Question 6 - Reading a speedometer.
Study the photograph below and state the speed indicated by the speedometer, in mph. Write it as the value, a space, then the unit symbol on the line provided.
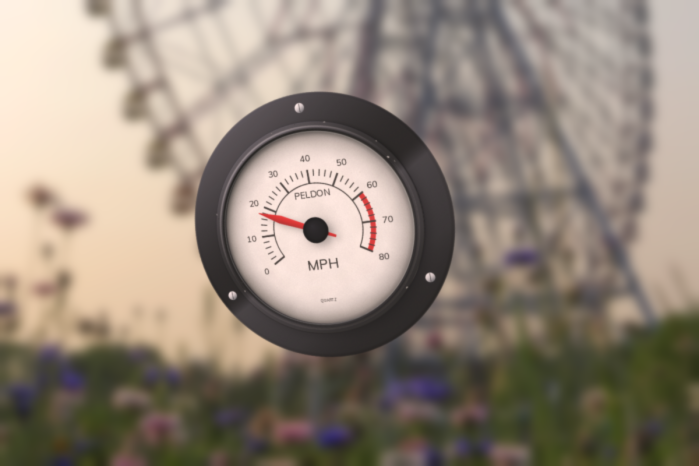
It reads 18 mph
